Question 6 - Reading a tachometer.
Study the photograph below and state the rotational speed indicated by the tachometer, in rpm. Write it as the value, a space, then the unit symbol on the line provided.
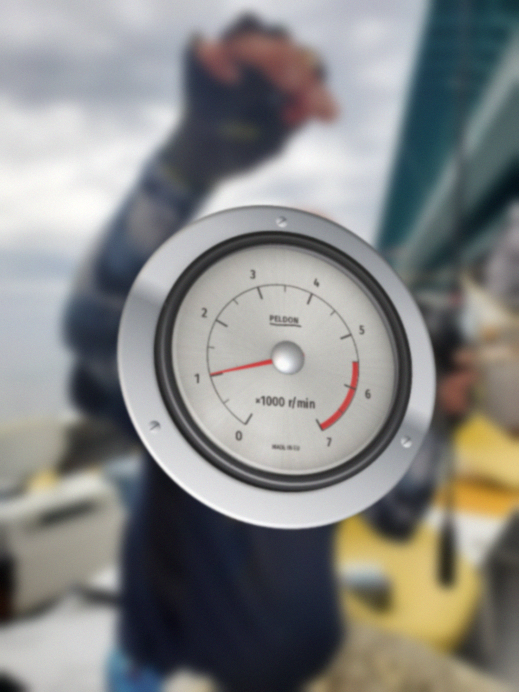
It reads 1000 rpm
